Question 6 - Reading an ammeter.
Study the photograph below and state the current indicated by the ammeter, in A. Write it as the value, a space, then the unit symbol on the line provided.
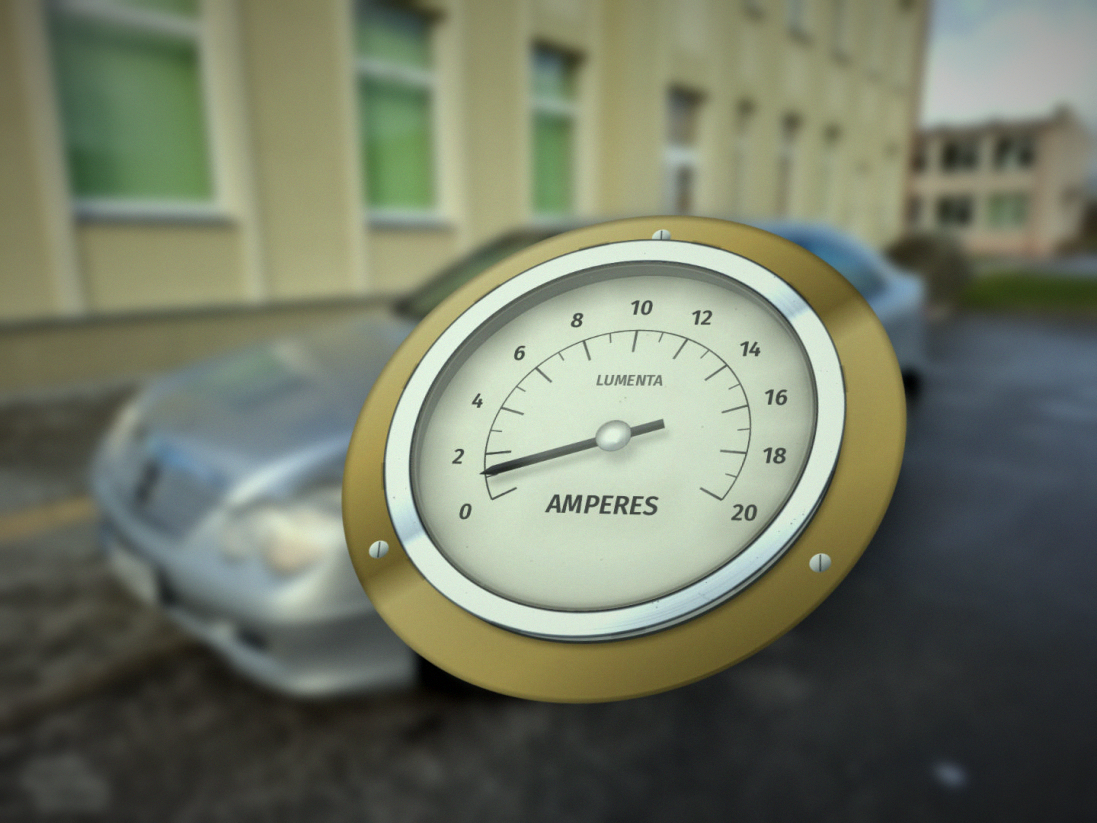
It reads 1 A
